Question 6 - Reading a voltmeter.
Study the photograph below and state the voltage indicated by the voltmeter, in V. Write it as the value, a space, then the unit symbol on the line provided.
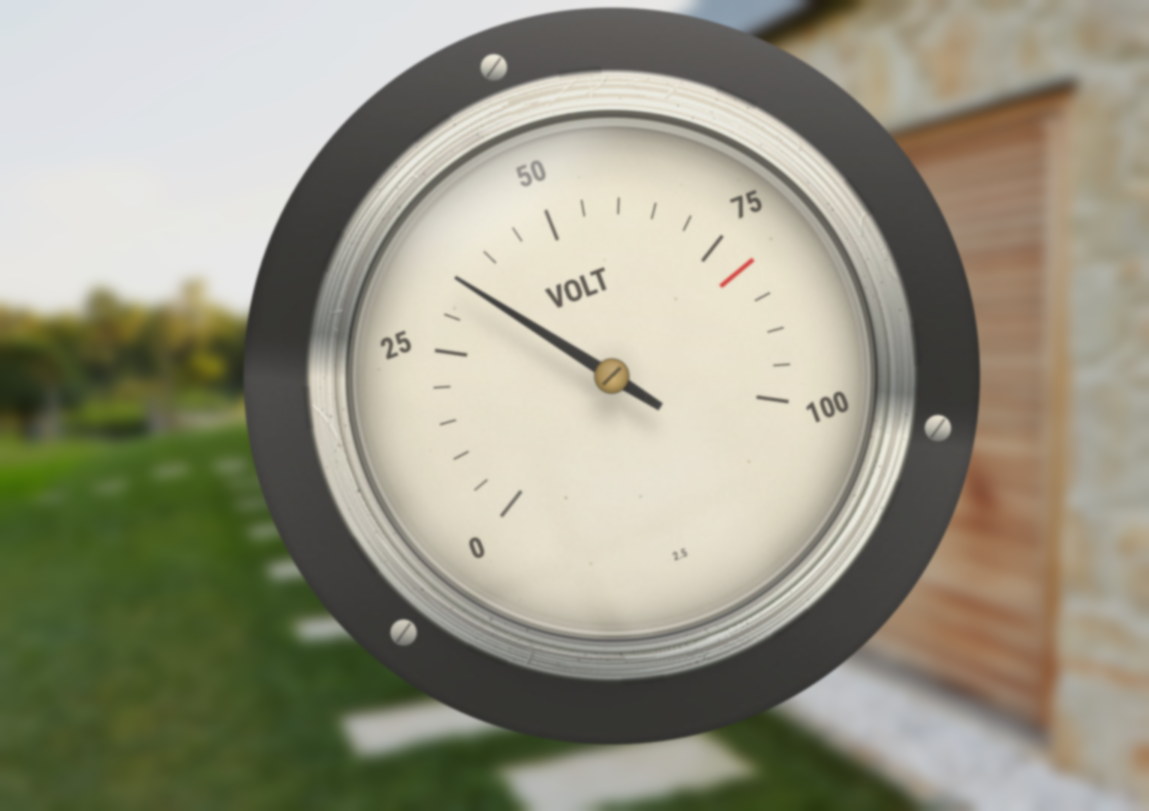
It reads 35 V
